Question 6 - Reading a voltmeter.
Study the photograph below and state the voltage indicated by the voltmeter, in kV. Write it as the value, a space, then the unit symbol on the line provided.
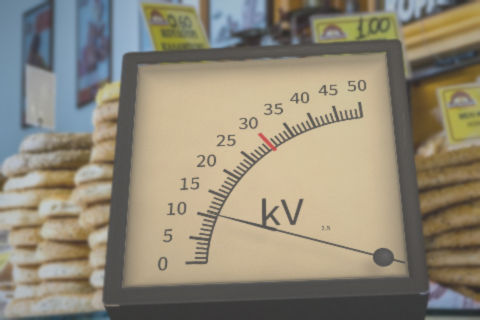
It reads 10 kV
